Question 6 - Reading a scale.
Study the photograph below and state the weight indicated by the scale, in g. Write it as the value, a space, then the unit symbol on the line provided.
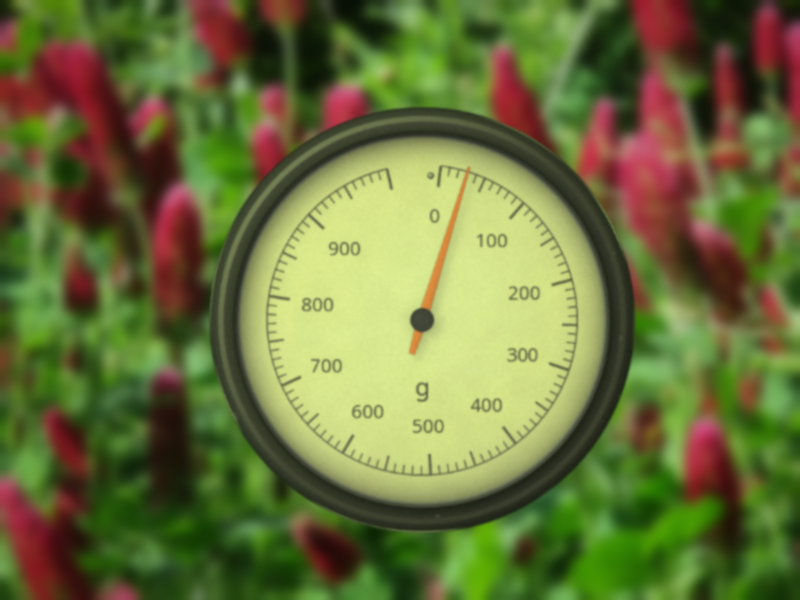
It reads 30 g
